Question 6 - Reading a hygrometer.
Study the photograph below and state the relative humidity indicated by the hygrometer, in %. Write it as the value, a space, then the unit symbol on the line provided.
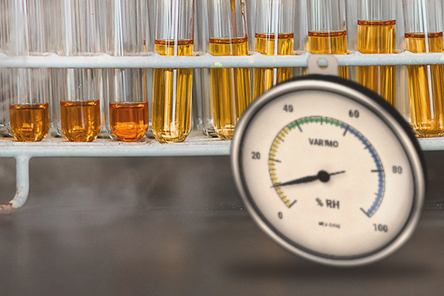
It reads 10 %
